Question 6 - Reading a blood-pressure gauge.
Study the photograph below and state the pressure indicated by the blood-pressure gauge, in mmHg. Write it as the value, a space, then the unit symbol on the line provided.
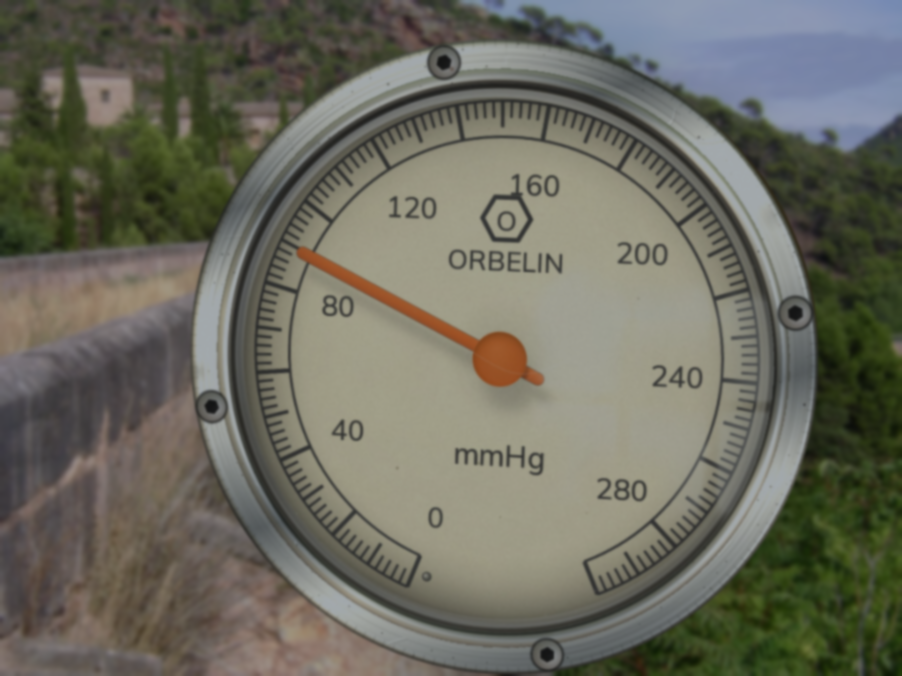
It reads 90 mmHg
